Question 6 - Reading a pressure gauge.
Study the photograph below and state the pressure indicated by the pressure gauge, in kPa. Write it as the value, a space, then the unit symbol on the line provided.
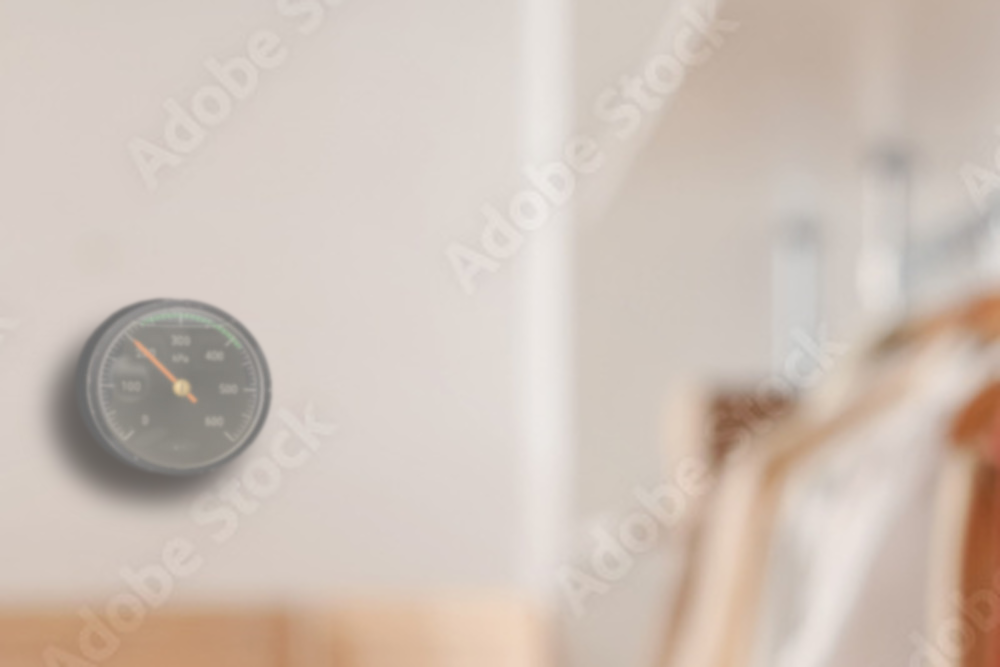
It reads 200 kPa
